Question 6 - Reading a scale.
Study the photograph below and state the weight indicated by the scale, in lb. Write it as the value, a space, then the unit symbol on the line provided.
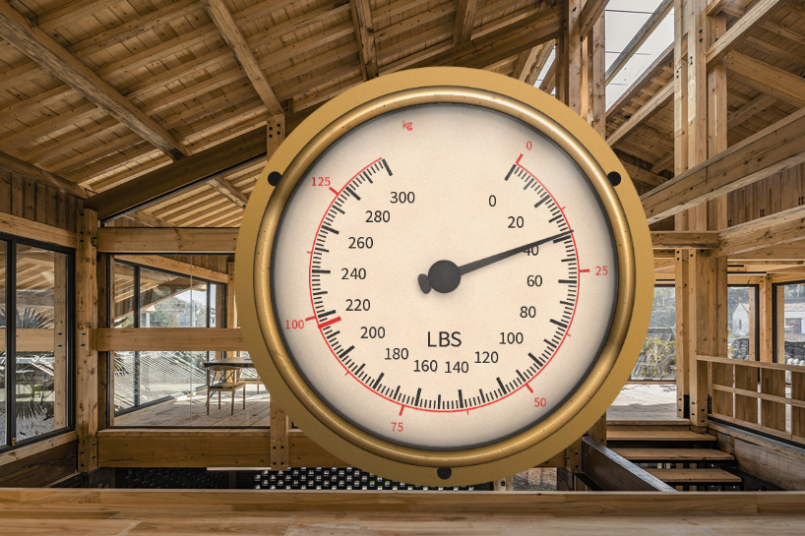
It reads 38 lb
